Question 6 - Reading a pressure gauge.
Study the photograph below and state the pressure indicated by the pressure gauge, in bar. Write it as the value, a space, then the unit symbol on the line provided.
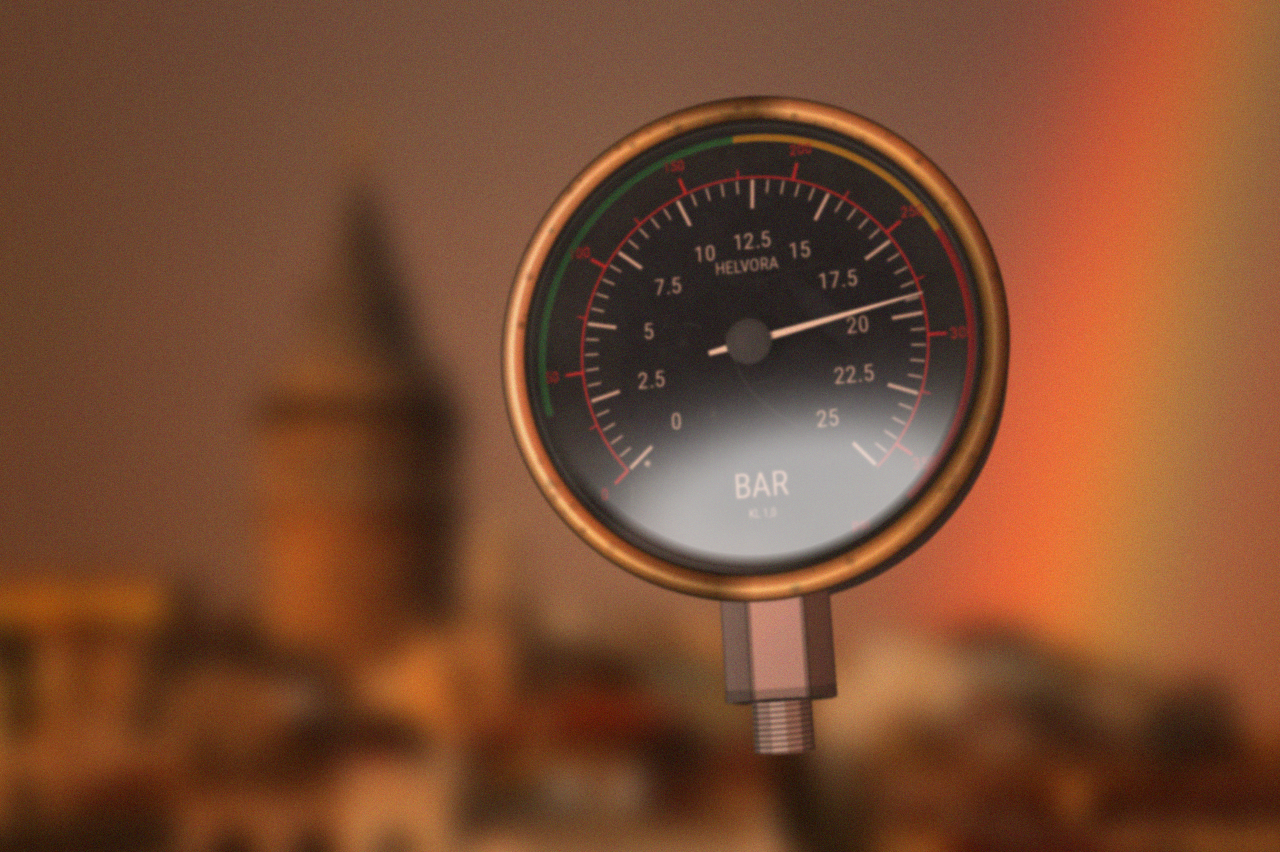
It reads 19.5 bar
